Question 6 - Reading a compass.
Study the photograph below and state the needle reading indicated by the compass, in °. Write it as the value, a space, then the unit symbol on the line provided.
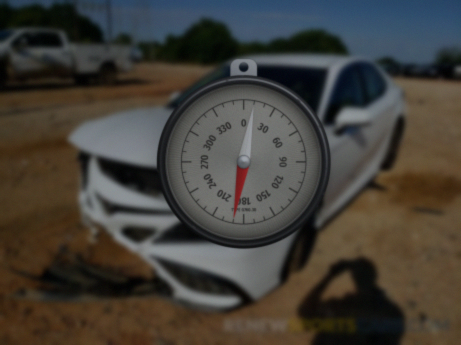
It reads 190 °
